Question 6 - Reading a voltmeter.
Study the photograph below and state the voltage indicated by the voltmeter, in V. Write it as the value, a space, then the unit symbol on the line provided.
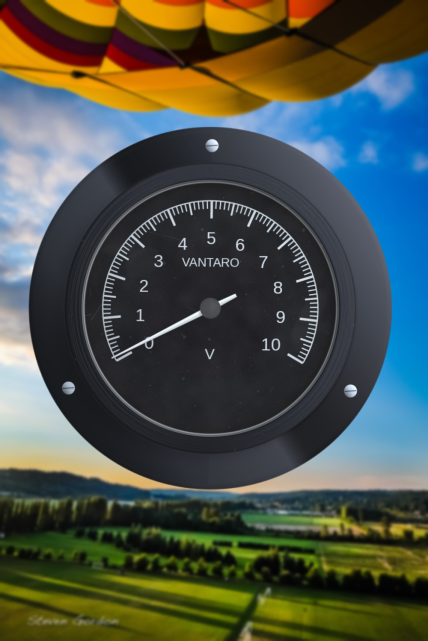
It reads 0.1 V
